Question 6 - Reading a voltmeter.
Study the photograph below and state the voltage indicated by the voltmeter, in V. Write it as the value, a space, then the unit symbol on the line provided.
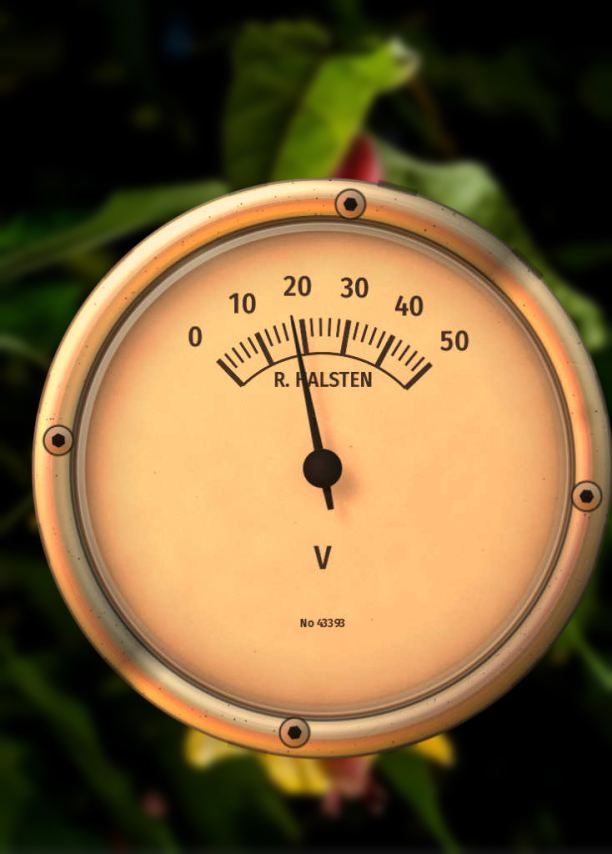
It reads 18 V
